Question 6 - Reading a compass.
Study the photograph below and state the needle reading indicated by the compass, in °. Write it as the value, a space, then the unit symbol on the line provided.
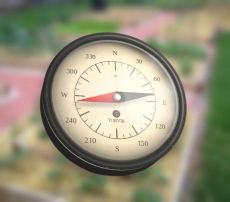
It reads 260 °
